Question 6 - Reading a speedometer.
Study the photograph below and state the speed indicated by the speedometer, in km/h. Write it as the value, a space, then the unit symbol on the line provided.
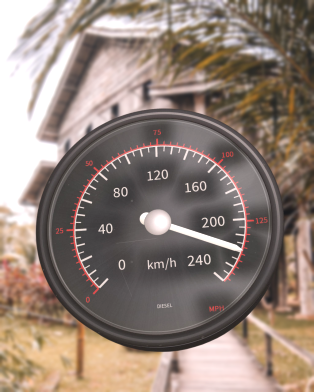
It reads 220 km/h
